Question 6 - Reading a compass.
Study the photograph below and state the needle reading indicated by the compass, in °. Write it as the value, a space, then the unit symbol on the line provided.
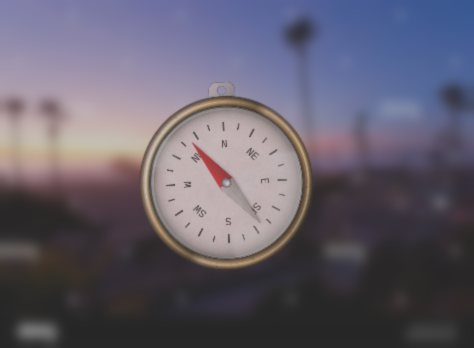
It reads 322.5 °
